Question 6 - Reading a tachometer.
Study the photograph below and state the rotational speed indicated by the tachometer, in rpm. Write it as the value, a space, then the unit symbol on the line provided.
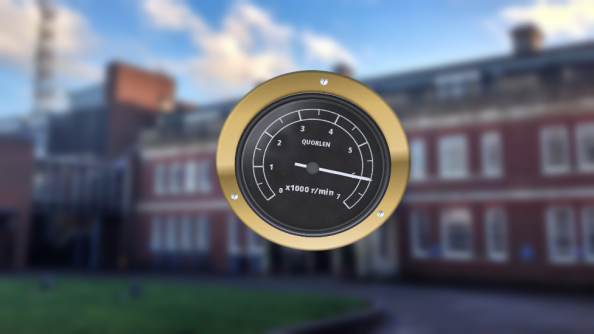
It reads 6000 rpm
